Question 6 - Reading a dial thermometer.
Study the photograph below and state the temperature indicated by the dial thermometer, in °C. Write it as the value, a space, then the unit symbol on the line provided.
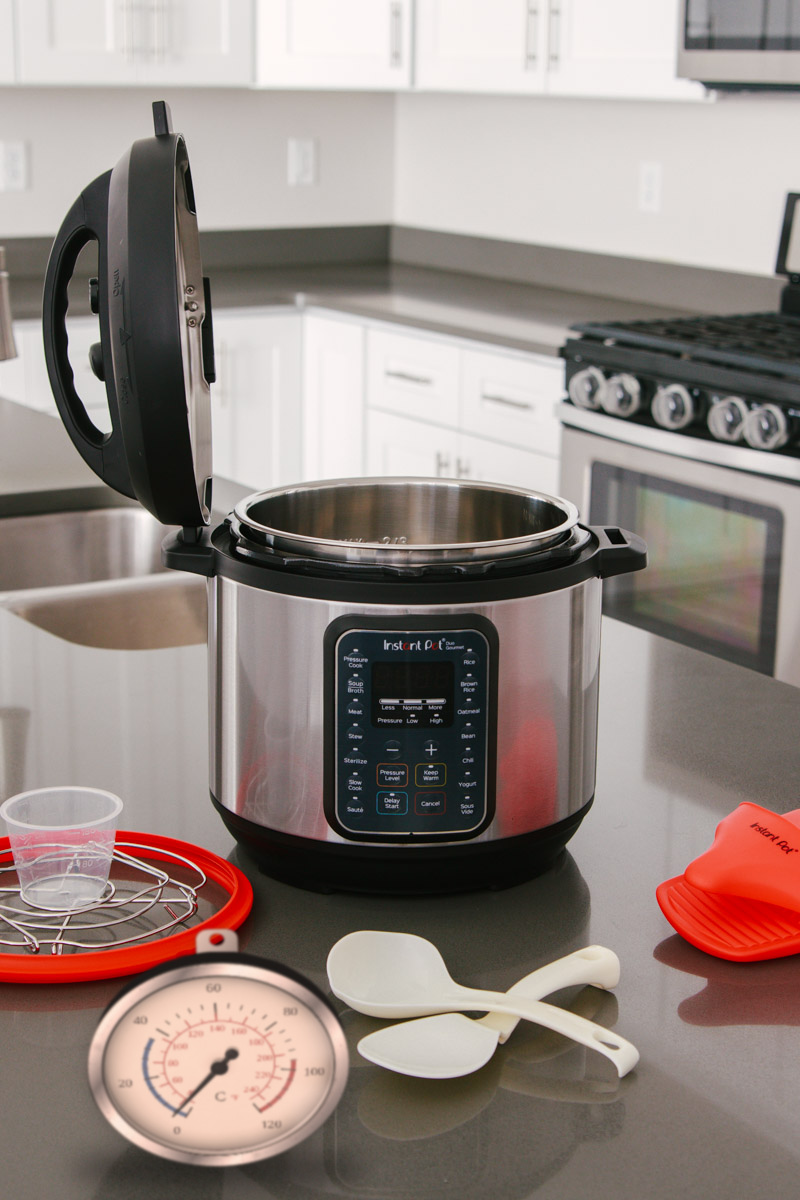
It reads 4 °C
